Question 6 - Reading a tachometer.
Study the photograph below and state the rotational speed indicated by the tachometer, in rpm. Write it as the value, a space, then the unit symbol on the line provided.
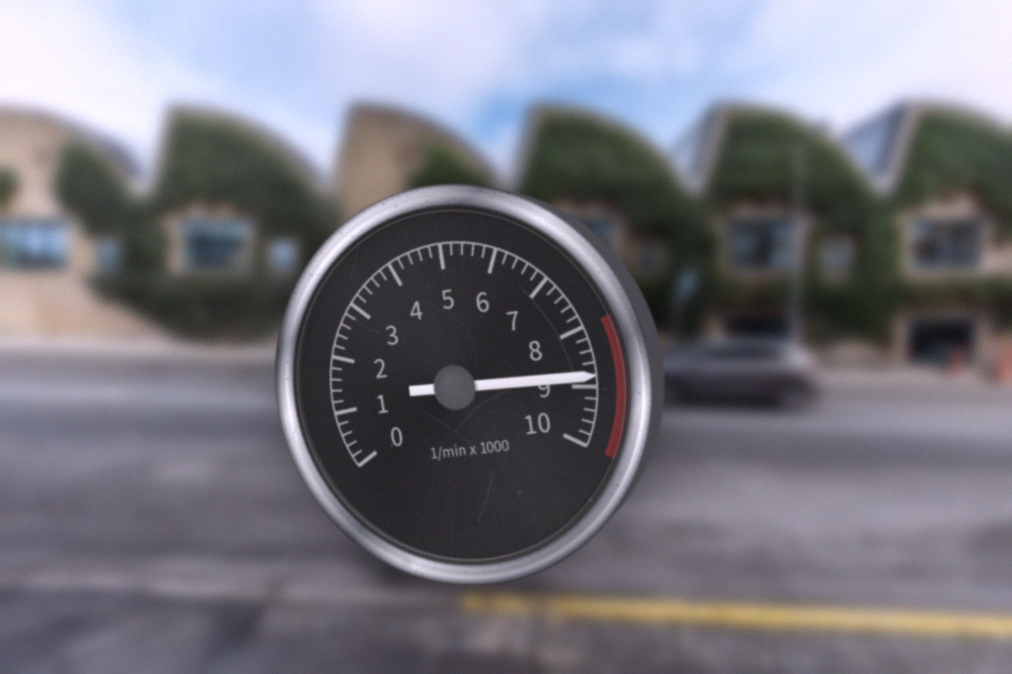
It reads 8800 rpm
